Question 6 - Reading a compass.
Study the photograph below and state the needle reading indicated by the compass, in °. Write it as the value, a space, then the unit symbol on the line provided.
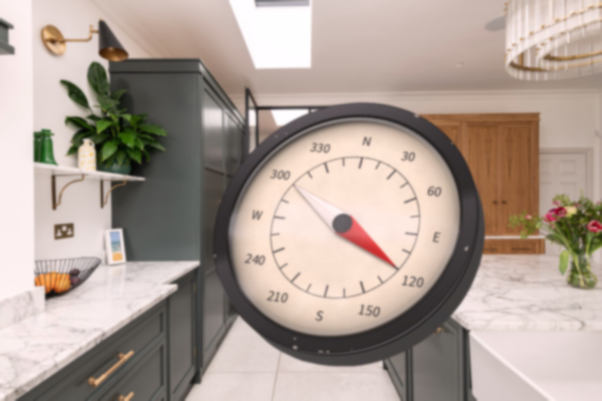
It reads 120 °
